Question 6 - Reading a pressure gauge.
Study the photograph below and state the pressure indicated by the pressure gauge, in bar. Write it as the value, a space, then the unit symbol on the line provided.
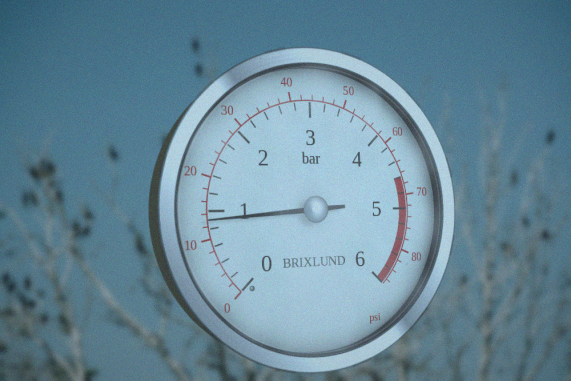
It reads 0.9 bar
